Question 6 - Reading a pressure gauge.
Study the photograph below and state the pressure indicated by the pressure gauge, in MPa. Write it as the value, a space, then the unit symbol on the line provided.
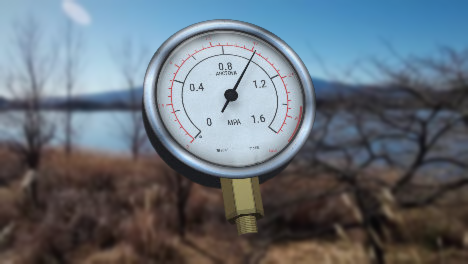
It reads 1 MPa
